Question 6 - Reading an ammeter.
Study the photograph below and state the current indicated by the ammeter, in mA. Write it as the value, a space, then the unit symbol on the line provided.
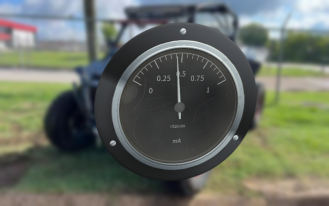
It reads 0.45 mA
